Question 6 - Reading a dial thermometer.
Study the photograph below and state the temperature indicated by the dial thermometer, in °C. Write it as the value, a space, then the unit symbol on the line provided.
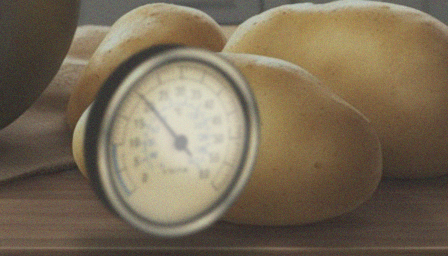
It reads 20 °C
